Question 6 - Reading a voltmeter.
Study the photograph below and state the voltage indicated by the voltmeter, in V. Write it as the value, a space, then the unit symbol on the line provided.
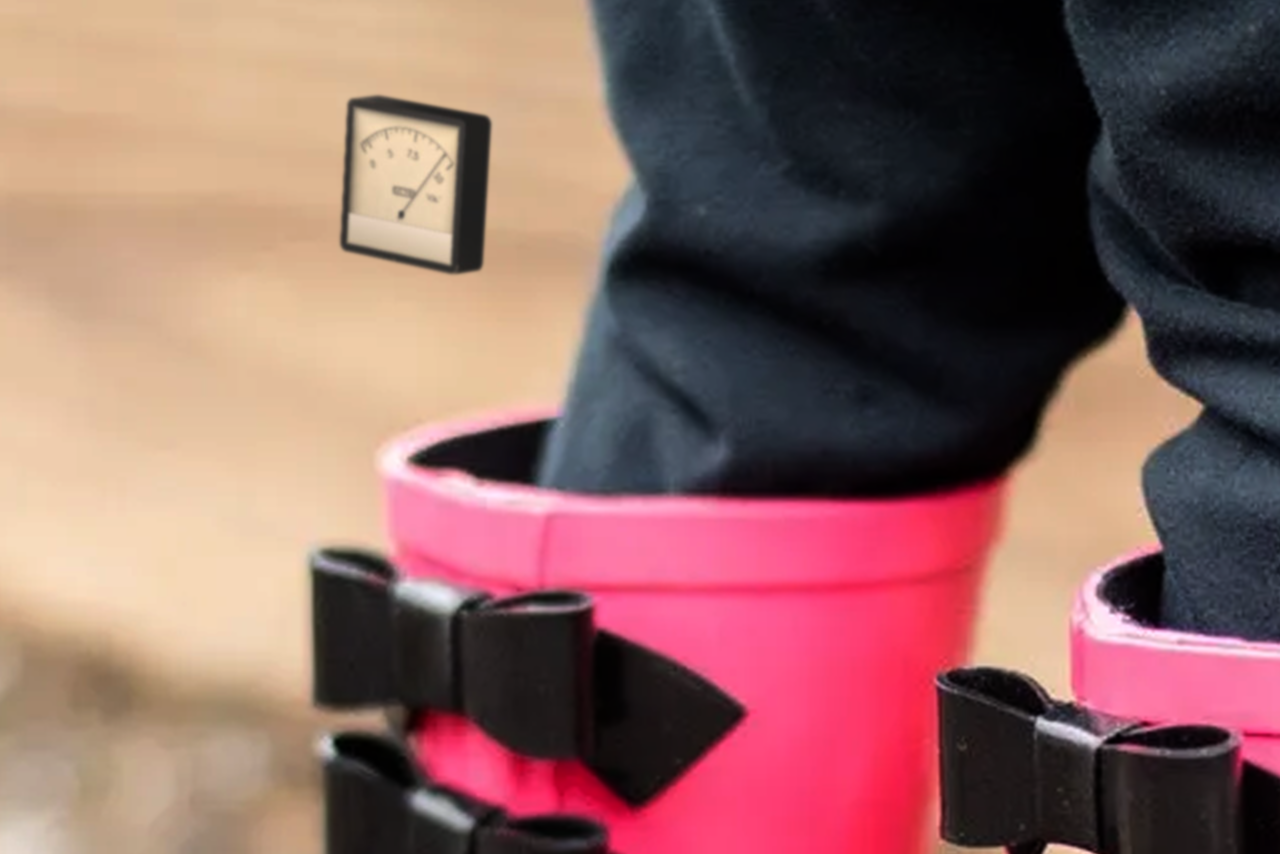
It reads 9.5 V
